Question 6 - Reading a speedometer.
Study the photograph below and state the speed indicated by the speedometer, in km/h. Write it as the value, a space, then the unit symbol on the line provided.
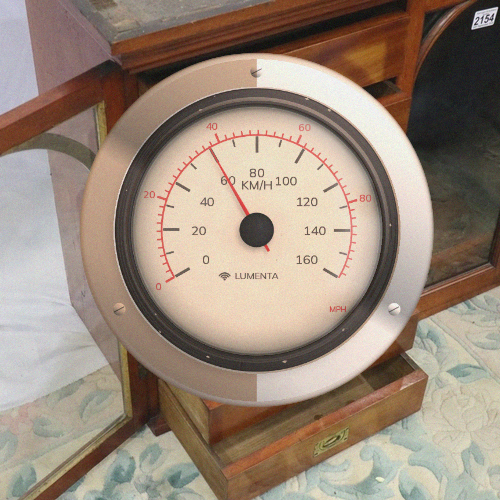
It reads 60 km/h
